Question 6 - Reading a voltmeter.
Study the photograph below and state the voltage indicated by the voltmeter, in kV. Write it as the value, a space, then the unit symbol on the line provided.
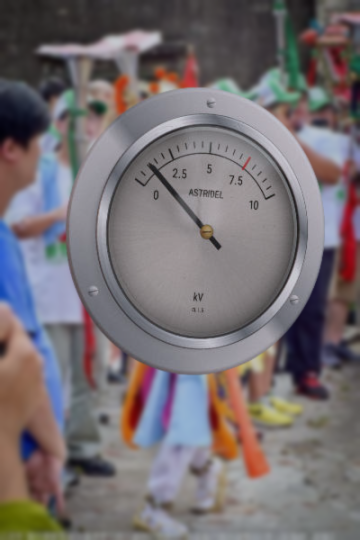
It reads 1 kV
